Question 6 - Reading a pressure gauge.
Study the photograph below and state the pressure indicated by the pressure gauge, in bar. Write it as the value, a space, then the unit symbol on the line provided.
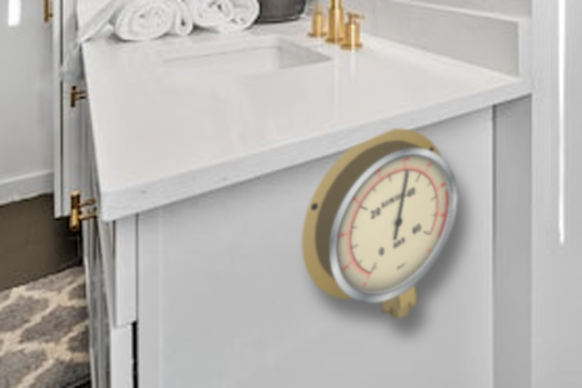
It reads 35 bar
